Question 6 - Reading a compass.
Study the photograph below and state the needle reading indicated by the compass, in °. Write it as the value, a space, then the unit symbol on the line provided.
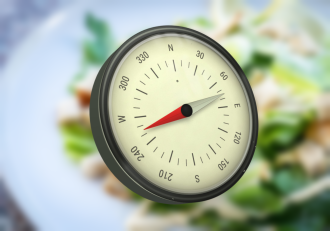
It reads 255 °
